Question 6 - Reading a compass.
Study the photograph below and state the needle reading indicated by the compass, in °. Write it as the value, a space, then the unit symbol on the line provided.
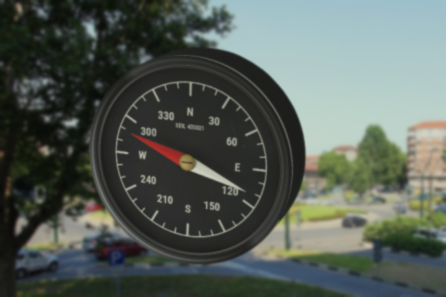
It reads 290 °
